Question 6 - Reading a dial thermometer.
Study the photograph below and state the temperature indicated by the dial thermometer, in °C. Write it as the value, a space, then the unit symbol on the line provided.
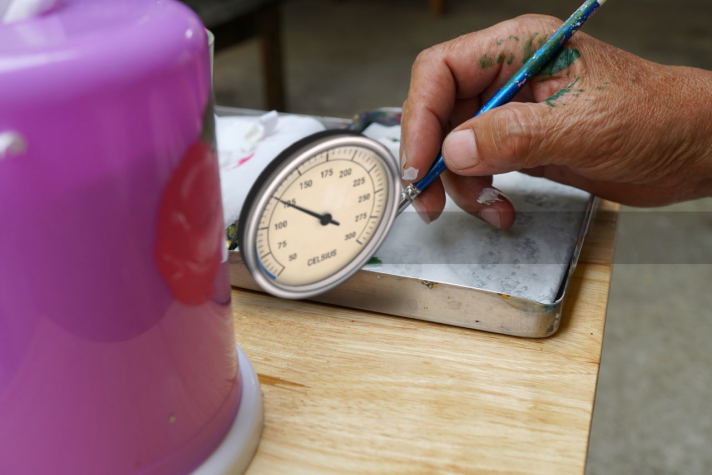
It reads 125 °C
